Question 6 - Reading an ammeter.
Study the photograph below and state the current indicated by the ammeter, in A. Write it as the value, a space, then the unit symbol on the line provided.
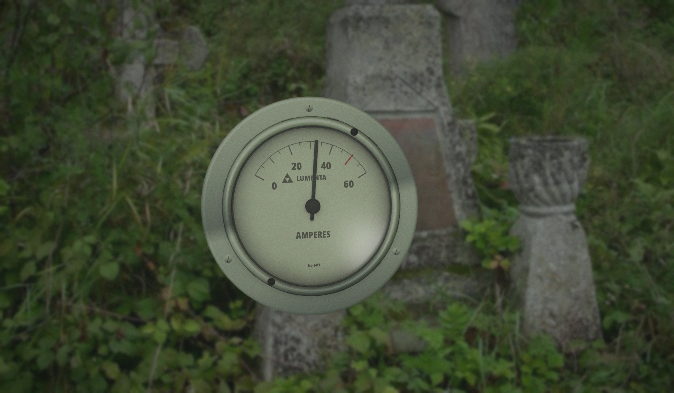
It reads 32.5 A
